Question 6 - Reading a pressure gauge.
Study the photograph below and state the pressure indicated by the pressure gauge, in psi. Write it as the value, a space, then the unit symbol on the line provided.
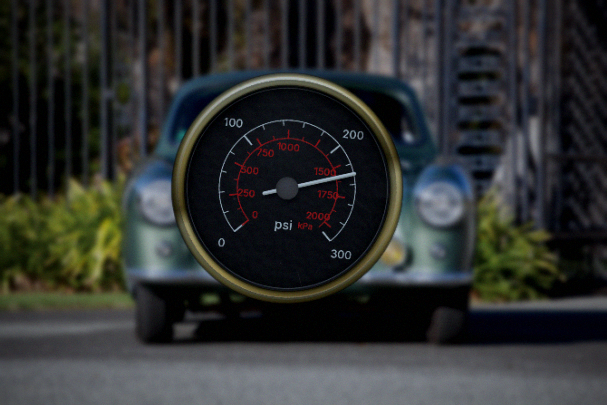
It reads 230 psi
